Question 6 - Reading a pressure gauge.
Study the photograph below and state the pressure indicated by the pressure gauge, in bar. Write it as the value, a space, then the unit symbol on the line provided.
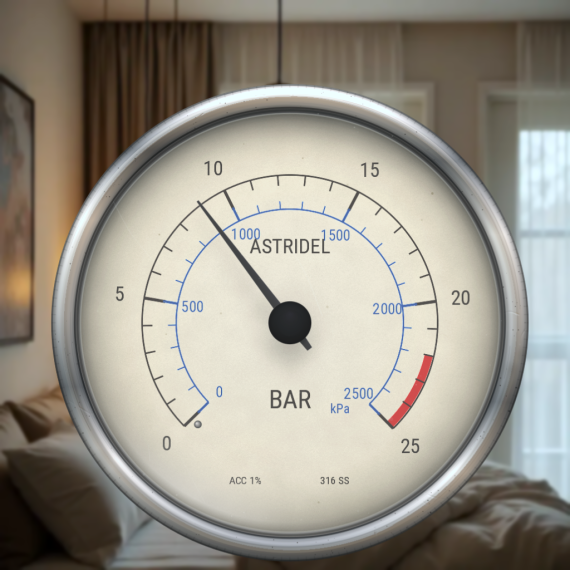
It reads 9 bar
